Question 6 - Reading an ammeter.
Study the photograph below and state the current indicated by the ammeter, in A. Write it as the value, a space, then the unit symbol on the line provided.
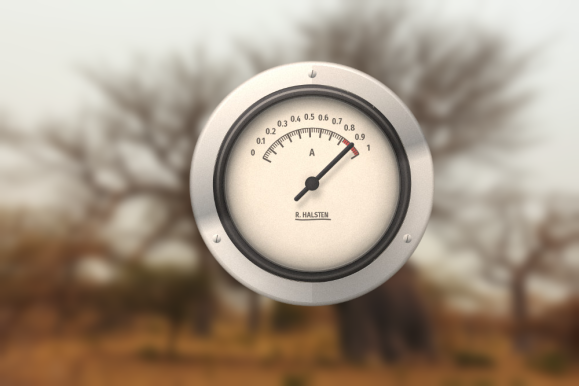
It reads 0.9 A
